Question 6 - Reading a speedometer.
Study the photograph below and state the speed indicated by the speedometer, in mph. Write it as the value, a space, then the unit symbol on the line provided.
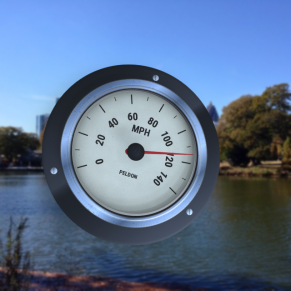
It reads 115 mph
